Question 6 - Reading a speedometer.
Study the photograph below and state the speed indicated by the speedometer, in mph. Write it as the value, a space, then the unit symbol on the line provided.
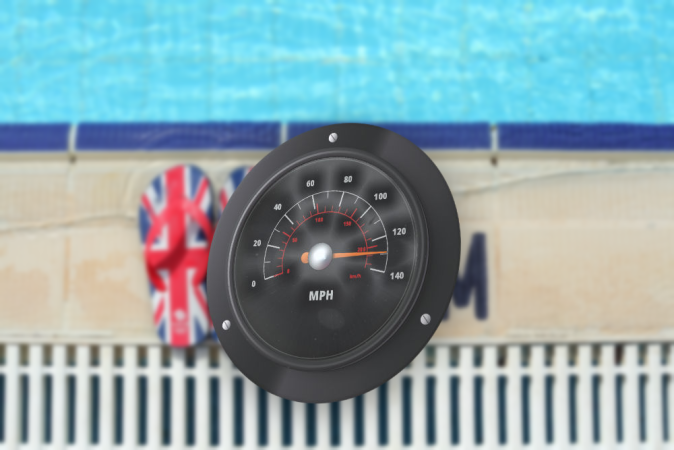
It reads 130 mph
